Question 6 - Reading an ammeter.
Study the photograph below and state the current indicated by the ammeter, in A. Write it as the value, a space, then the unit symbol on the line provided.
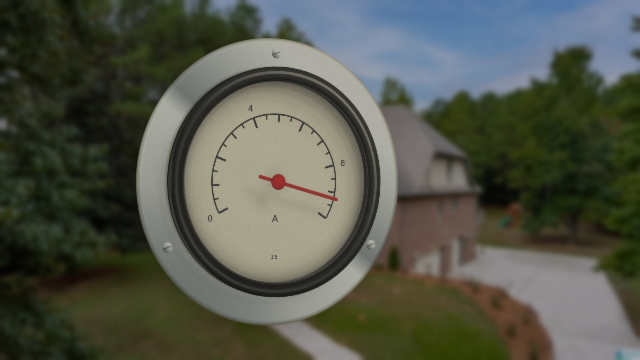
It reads 9.25 A
